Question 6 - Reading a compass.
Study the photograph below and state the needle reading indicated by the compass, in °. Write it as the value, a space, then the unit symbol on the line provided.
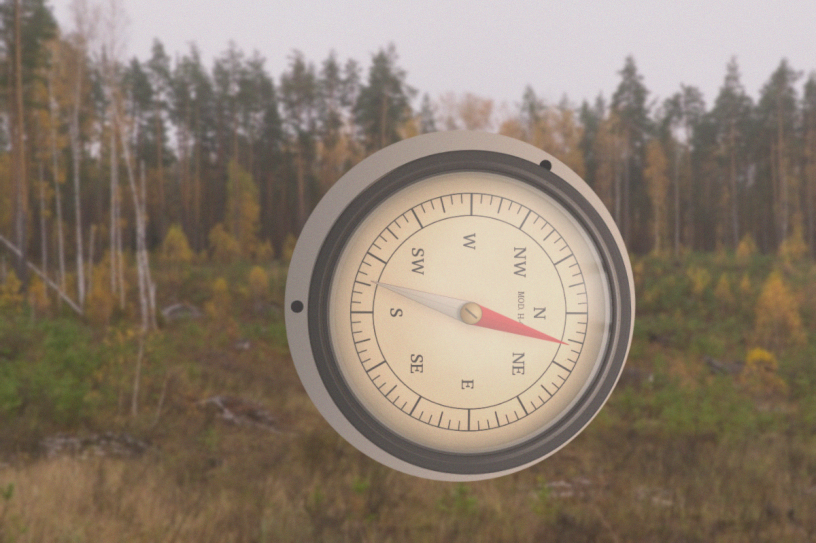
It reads 17.5 °
